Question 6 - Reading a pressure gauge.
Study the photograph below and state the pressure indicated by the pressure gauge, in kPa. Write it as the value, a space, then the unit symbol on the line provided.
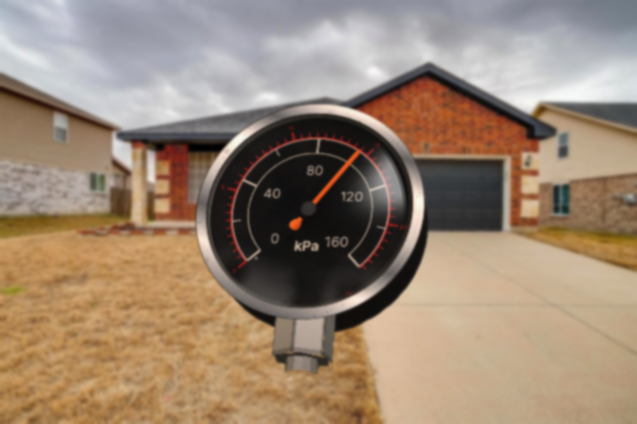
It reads 100 kPa
